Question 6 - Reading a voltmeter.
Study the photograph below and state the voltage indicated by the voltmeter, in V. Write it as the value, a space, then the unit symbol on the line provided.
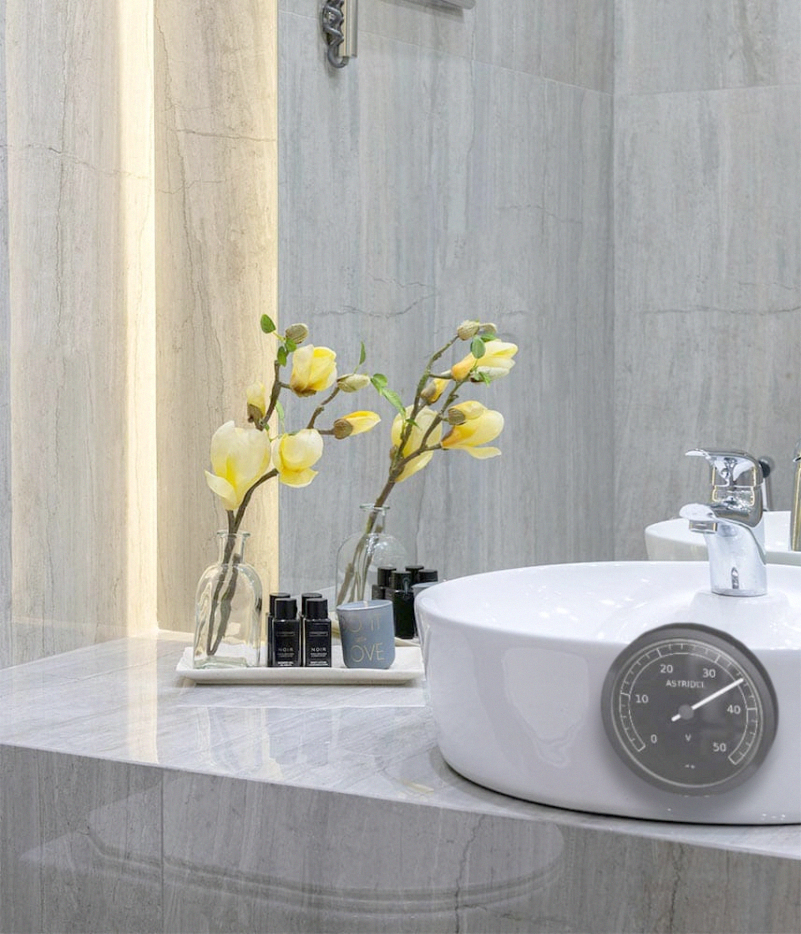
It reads 35 V
